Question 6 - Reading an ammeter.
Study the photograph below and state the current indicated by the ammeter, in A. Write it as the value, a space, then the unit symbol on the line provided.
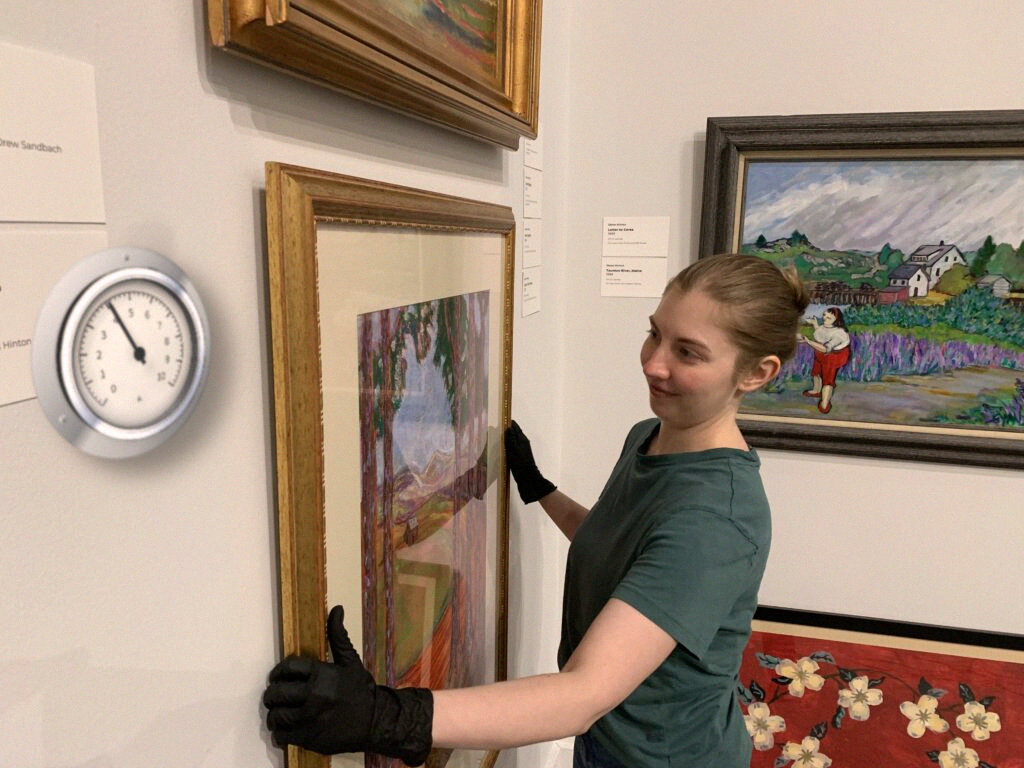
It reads 4 A
